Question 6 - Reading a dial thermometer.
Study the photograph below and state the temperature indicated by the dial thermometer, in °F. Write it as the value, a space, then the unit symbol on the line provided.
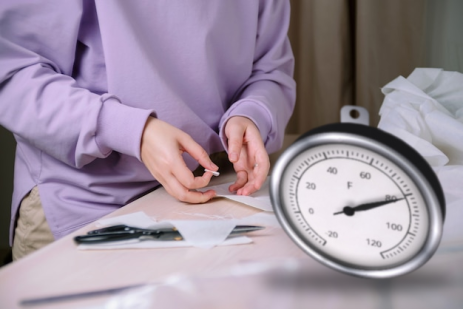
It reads 80 °F
